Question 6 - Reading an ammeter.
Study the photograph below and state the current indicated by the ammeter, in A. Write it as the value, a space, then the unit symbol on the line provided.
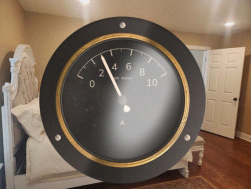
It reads 3 A
